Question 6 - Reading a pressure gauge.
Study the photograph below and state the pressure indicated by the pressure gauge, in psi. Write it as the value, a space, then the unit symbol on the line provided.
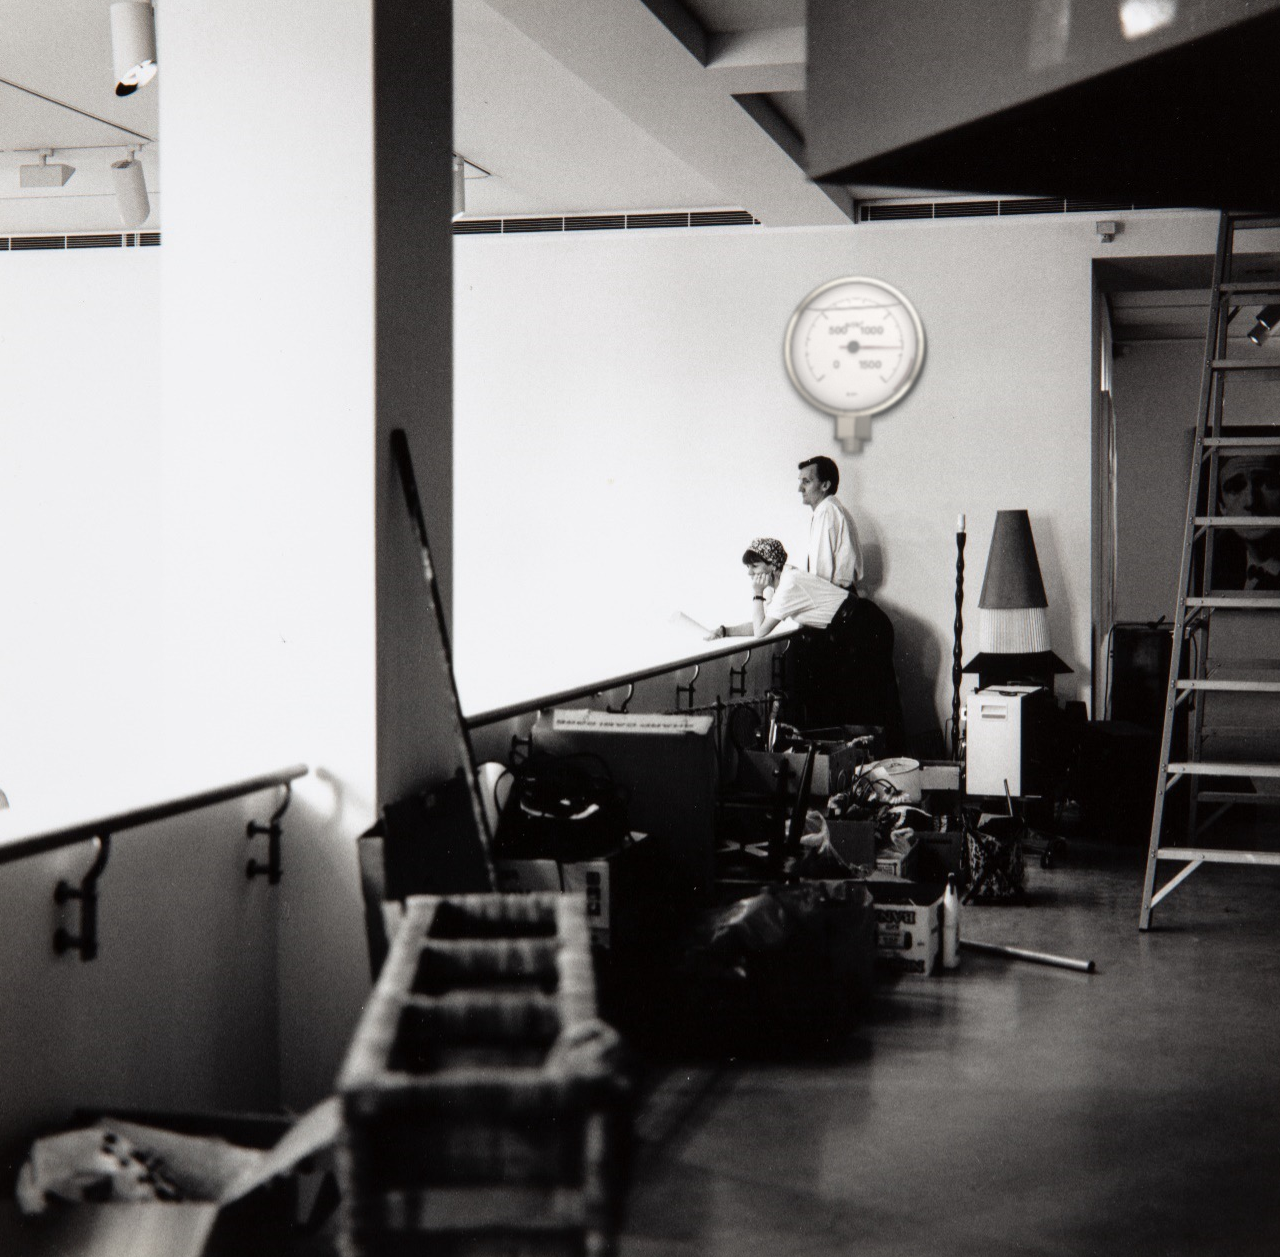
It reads 1250 psi
